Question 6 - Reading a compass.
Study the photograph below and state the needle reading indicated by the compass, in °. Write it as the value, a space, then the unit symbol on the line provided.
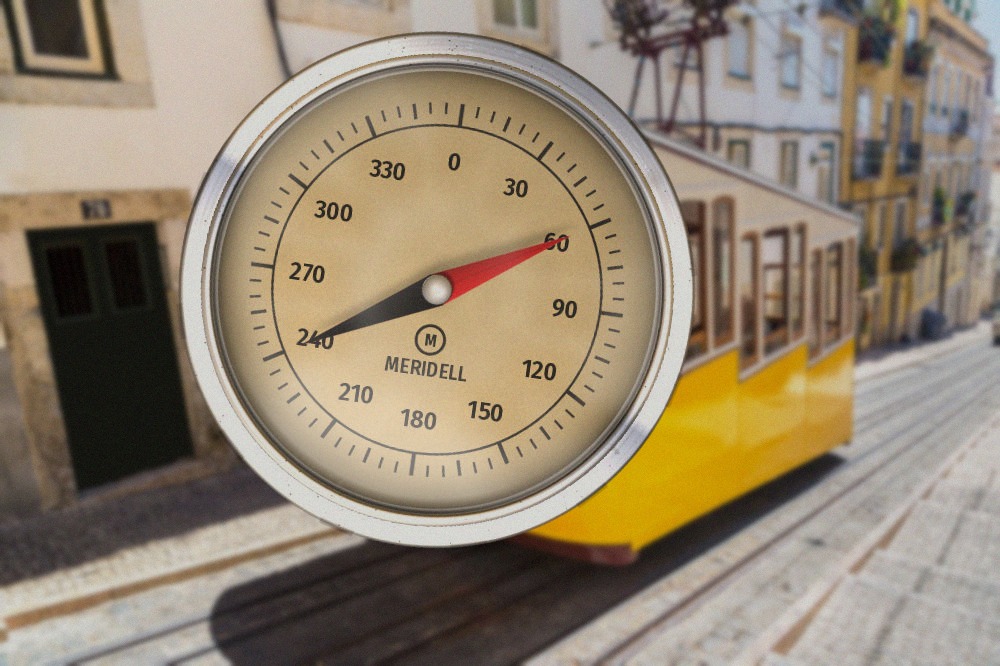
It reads 60 °
